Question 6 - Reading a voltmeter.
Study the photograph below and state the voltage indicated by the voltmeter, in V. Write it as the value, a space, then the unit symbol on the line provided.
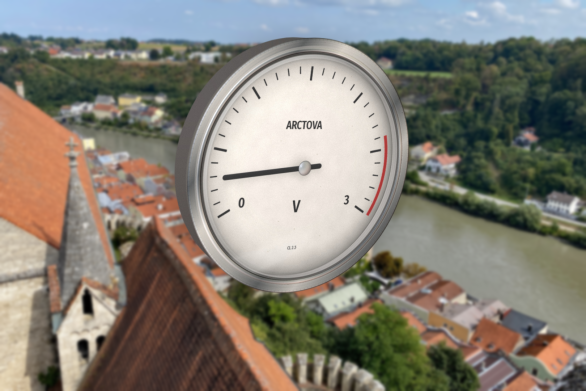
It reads 0.3 V
